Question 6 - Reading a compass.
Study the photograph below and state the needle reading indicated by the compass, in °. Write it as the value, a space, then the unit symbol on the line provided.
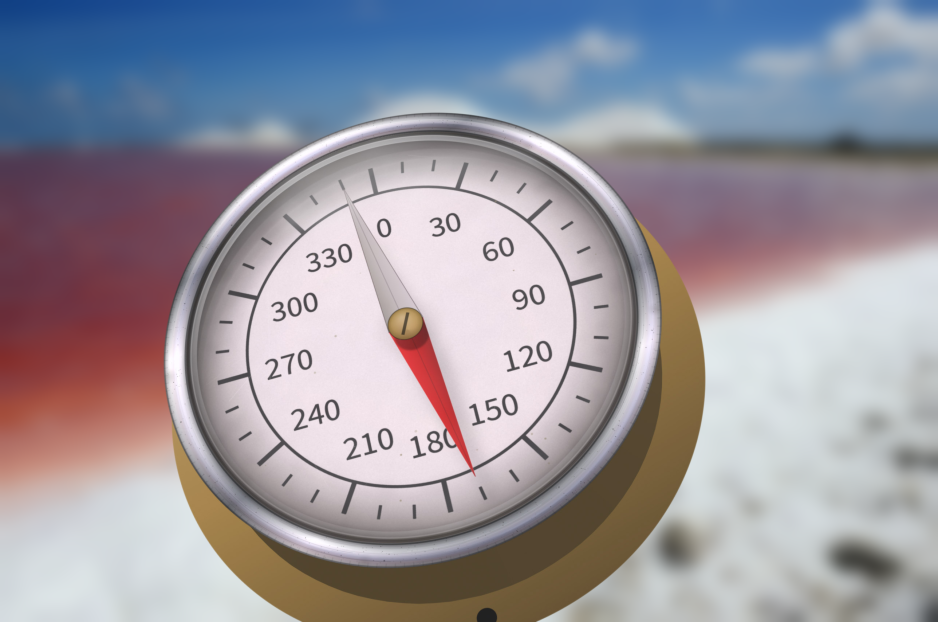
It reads 170 °
